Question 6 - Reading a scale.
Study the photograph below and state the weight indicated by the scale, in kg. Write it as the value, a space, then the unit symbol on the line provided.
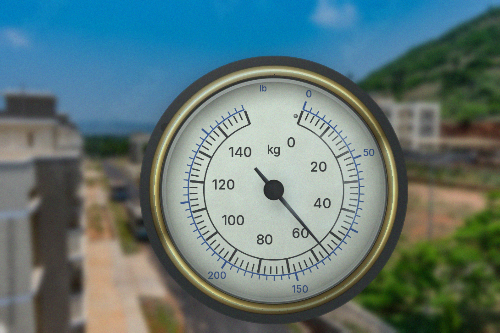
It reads 56 kg
